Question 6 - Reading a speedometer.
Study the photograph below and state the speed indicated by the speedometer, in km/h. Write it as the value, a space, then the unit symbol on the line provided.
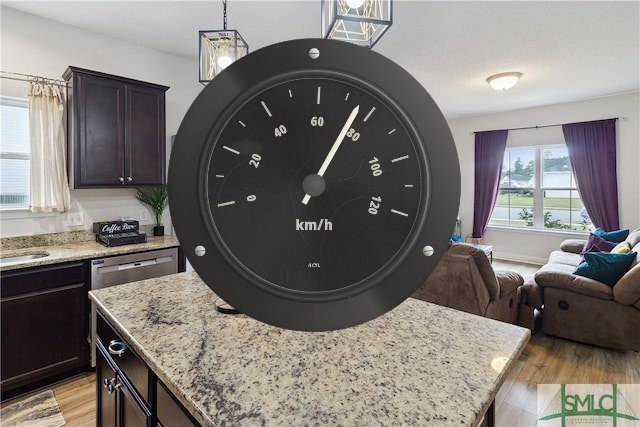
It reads 75 km/h
